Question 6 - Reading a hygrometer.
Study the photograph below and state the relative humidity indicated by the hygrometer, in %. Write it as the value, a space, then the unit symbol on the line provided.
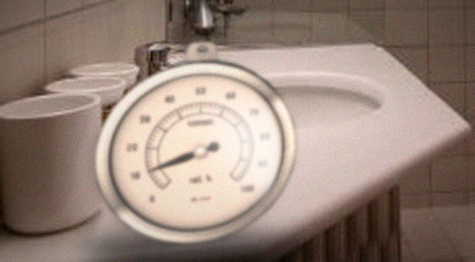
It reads 10 %
